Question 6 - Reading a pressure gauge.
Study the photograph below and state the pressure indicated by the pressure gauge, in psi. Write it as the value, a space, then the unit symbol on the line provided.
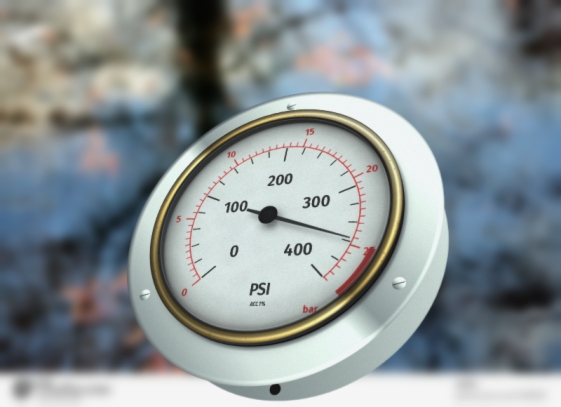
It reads 360 psi
